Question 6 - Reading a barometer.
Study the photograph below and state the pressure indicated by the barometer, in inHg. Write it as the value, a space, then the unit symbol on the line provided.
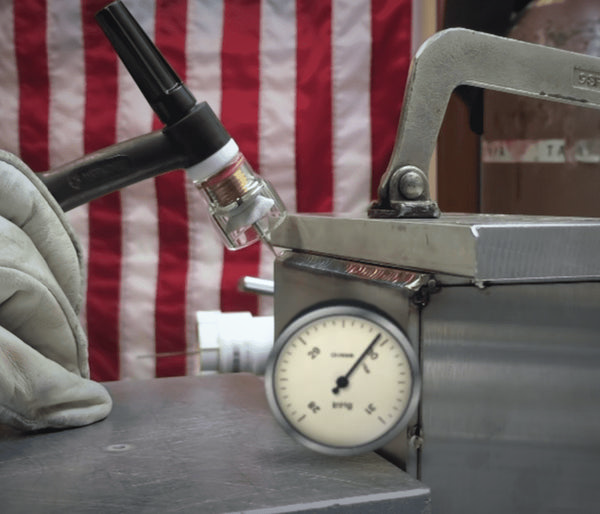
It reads 29.9 inHg
